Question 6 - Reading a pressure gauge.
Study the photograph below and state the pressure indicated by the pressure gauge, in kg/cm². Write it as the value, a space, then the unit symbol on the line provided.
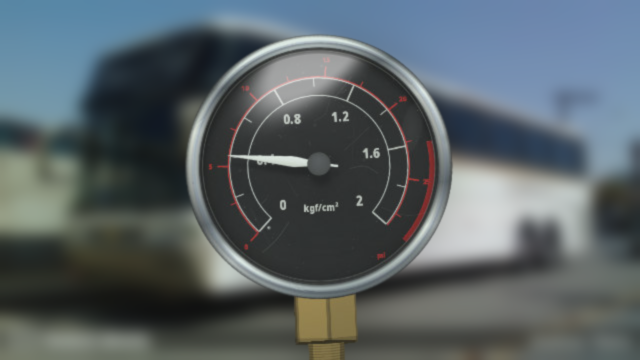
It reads 0.4 kg/cm²
